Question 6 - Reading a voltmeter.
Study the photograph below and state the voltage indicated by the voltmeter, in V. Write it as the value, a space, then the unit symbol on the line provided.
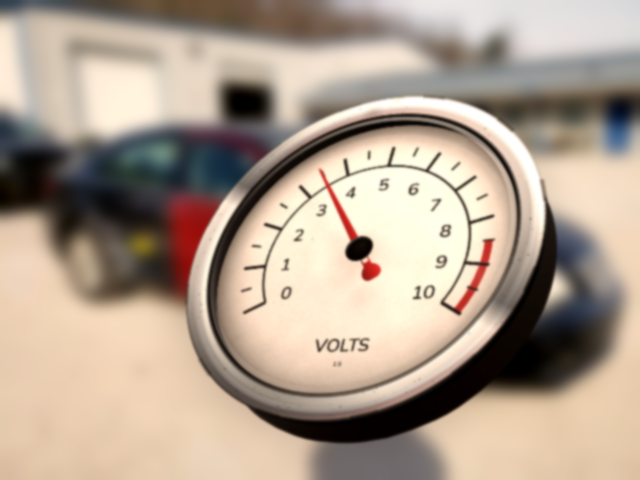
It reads 3.5 V
